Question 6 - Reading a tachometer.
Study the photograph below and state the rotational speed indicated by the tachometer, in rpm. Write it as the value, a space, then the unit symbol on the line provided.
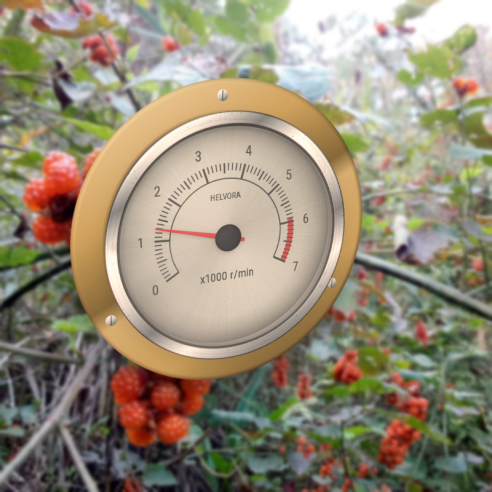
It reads 1300 rpm
